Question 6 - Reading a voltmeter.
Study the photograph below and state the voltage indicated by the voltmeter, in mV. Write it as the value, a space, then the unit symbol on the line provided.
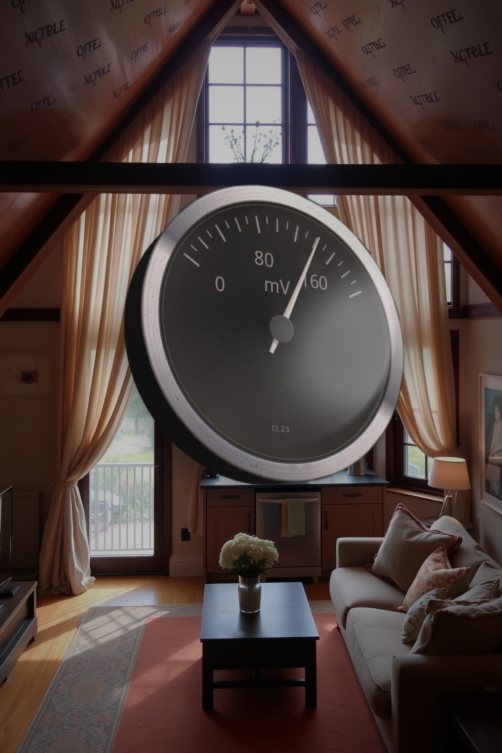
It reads 140 mV
